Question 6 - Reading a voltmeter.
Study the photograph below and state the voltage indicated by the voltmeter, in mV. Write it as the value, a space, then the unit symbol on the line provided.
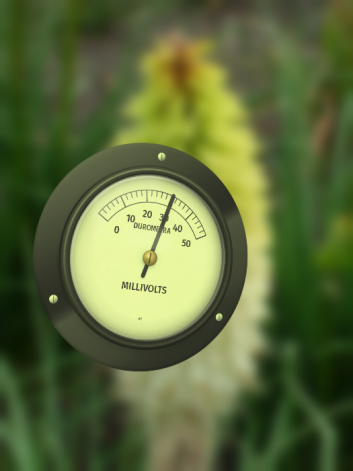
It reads 30 mV
